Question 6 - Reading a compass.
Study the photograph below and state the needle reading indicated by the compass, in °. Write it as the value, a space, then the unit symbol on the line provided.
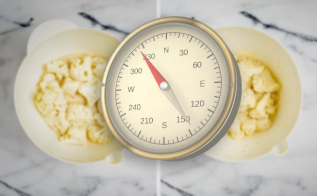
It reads 325 °
